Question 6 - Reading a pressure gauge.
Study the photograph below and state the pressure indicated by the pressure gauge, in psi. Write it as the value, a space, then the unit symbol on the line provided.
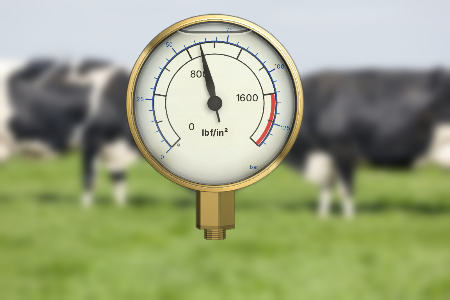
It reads 900 psi
